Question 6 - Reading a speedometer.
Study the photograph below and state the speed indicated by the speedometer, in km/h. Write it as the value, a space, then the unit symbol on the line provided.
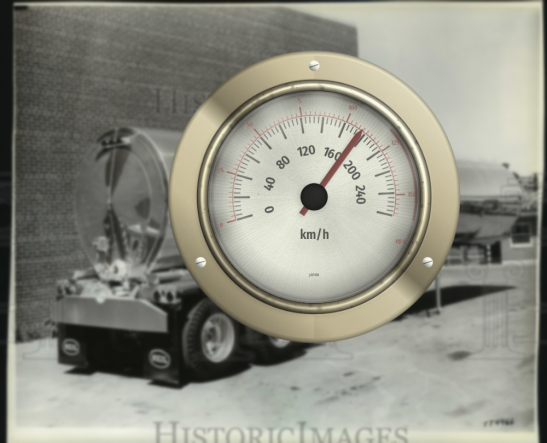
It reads 176 km/h
